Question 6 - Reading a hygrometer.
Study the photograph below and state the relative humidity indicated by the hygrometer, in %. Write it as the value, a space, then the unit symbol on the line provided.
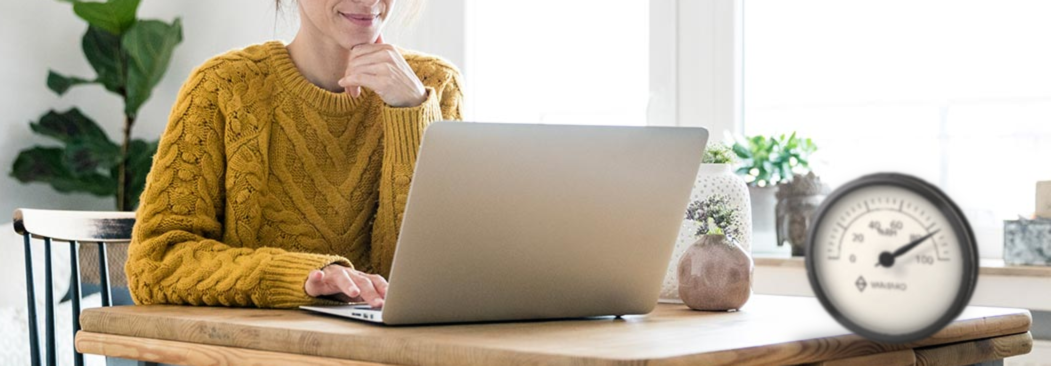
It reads 84 %
